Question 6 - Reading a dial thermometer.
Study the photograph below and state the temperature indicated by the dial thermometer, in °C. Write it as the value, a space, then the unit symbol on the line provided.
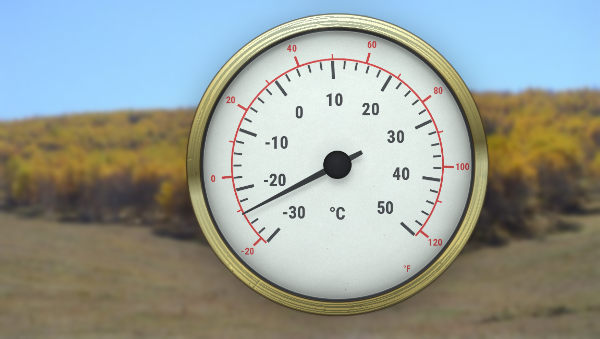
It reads -24 °C
